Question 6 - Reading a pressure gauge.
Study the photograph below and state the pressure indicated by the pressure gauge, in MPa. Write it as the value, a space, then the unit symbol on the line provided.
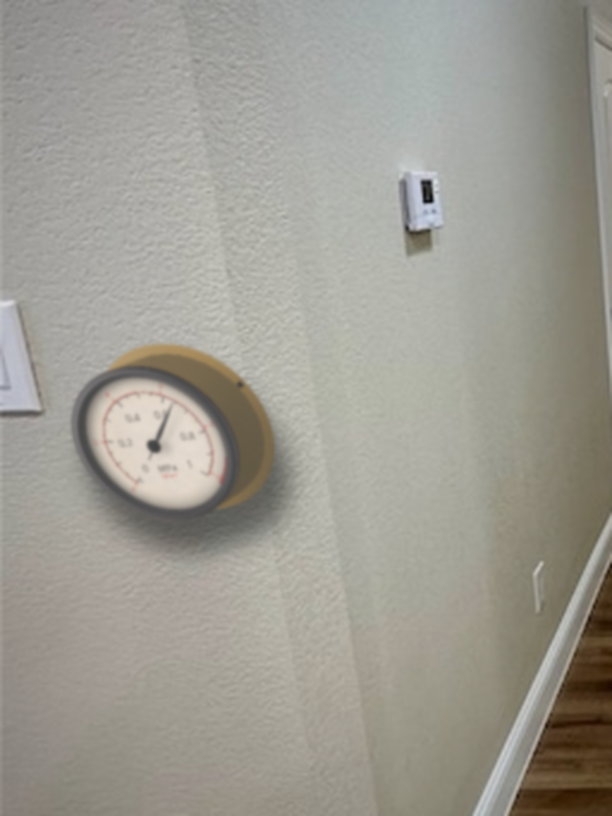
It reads 0.65 MPa
